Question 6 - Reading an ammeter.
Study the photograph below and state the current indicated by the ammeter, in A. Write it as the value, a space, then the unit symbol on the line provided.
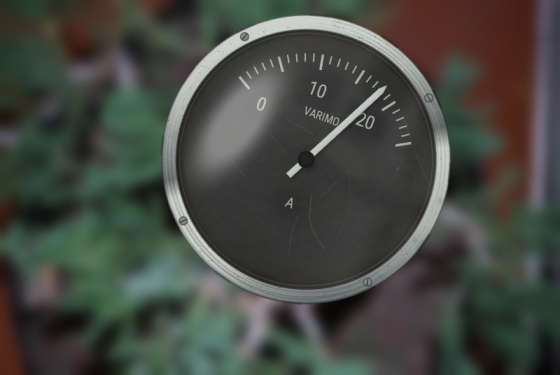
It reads 18 A
